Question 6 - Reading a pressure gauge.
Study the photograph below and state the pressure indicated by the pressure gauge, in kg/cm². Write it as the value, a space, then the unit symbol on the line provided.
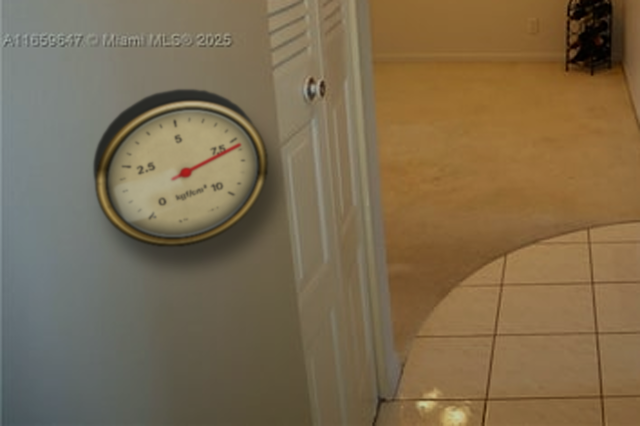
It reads 7.75 kg/cm²
